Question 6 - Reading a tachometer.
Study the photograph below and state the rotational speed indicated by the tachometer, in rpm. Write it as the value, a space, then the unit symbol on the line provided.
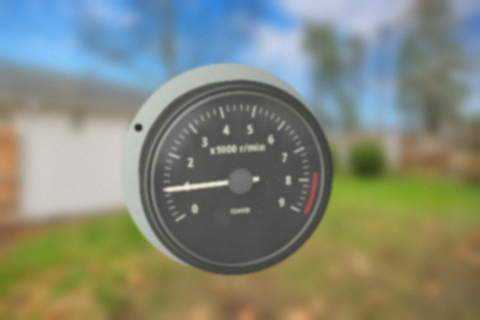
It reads 1000 rpm
